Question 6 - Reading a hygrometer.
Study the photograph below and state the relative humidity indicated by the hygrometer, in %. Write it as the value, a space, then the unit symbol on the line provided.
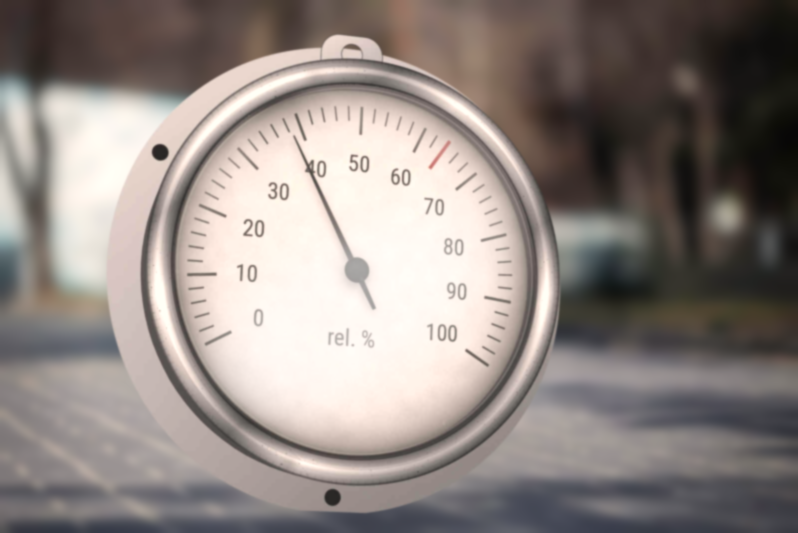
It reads 38 %
